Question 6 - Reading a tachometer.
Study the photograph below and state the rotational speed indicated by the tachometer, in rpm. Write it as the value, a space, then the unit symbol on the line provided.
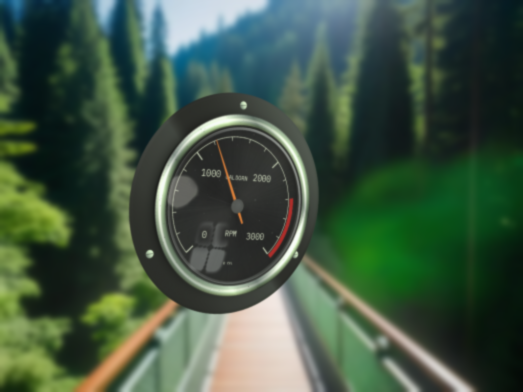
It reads 1200 rpm
